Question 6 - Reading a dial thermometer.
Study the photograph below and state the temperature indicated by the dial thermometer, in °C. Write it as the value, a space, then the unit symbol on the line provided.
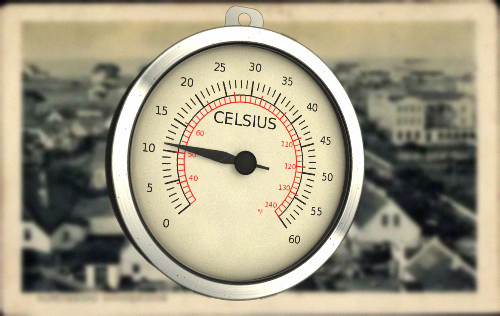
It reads 11 °C
